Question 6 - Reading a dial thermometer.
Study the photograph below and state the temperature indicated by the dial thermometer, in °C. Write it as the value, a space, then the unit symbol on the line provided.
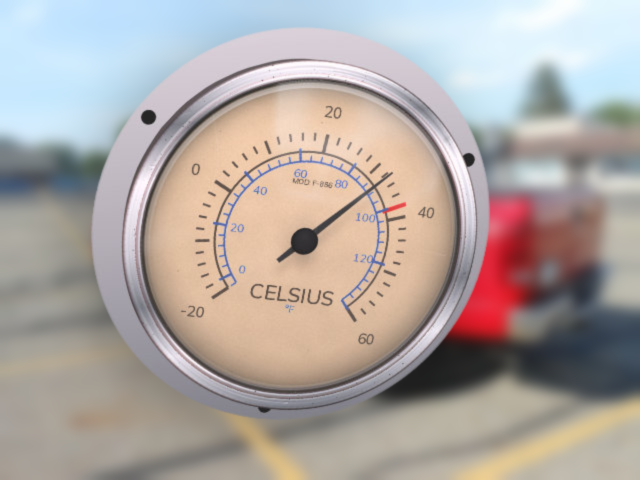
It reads 32 °C
